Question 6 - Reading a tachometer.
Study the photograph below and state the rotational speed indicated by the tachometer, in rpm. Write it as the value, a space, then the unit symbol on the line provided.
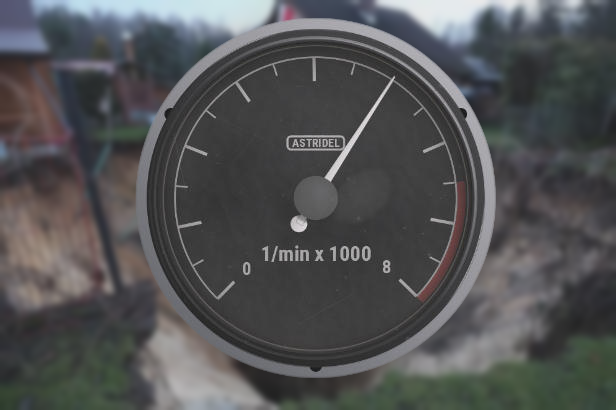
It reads 5000 rpm
